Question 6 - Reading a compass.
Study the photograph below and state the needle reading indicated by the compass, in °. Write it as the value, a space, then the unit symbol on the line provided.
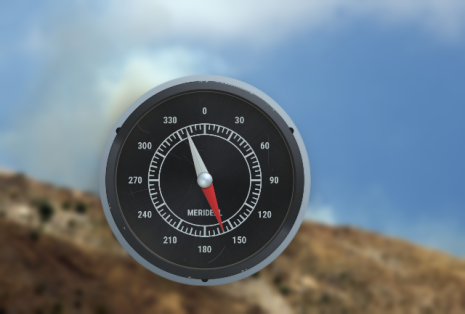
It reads 160 °
